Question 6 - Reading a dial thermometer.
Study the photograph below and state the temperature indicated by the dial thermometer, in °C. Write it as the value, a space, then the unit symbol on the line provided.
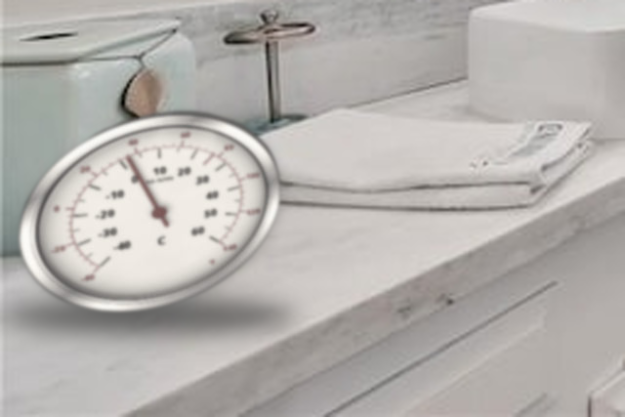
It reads 2.5 °C
